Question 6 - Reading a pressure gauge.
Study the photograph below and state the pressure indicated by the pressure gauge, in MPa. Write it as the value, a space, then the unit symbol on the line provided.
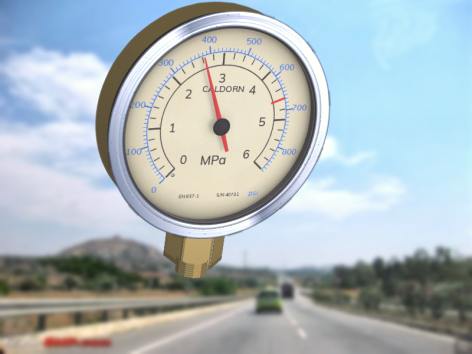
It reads 2.6 MPa
